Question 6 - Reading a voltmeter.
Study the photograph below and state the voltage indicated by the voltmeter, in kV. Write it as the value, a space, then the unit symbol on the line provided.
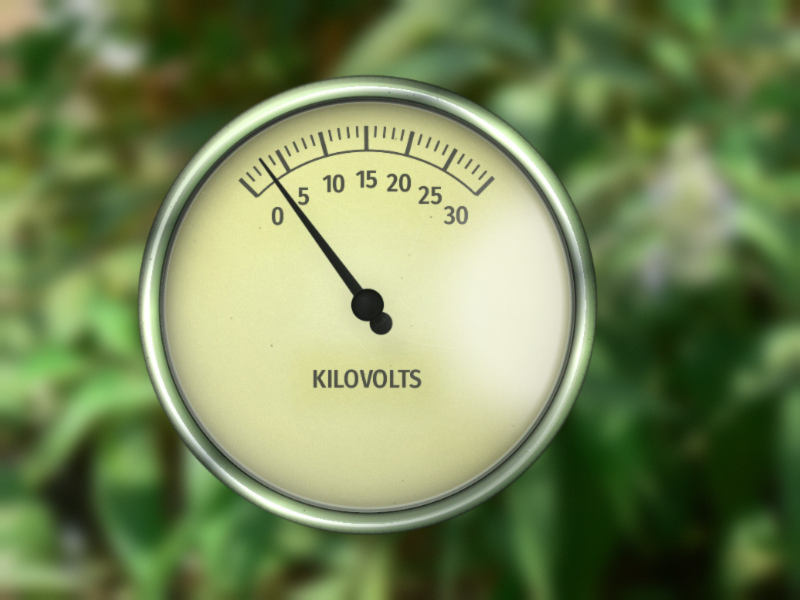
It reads 3 kV
